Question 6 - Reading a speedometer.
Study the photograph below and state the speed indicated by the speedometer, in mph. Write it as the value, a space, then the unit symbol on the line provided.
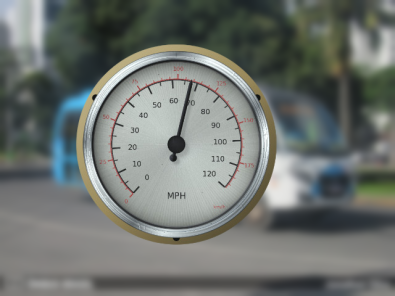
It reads 67.5 mph
